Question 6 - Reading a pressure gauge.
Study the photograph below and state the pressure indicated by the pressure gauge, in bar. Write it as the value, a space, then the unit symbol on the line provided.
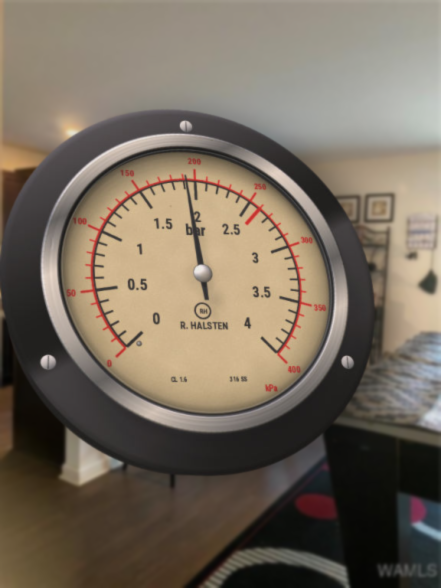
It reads 1.9 bar
